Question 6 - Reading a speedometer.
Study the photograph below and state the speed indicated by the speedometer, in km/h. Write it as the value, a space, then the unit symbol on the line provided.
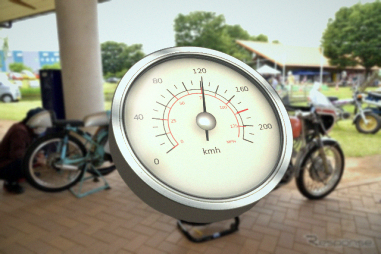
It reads 120 km/h
